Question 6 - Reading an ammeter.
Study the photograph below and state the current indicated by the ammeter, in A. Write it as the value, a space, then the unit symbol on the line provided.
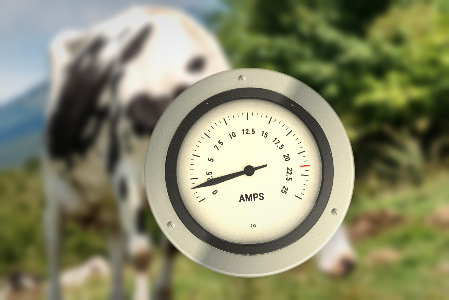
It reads 1.5 A
